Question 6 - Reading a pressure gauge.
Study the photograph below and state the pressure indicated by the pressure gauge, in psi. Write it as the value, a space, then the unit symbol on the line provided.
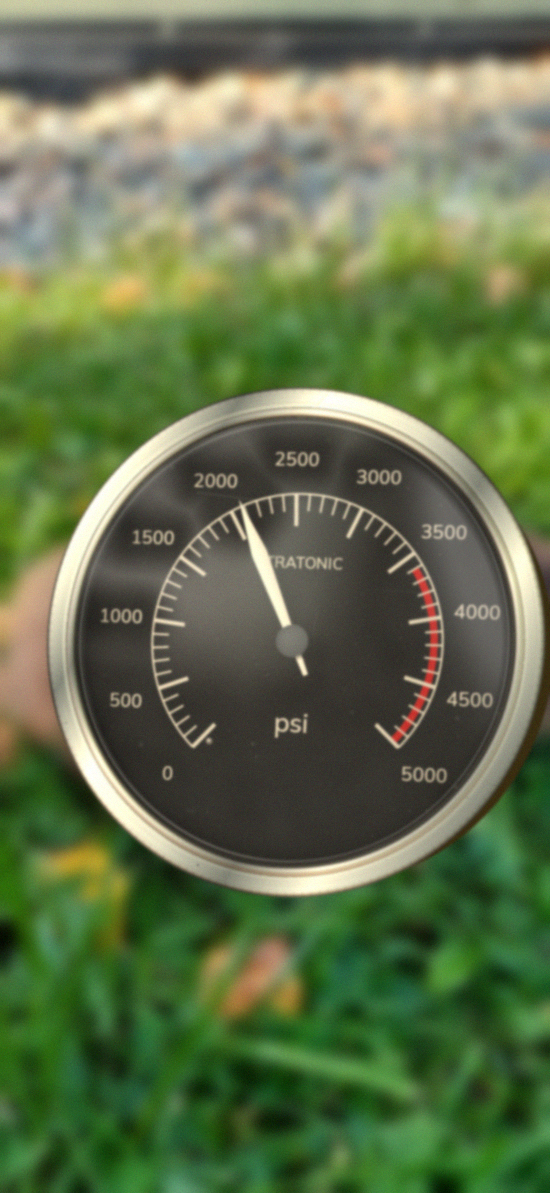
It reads 2100 psi
